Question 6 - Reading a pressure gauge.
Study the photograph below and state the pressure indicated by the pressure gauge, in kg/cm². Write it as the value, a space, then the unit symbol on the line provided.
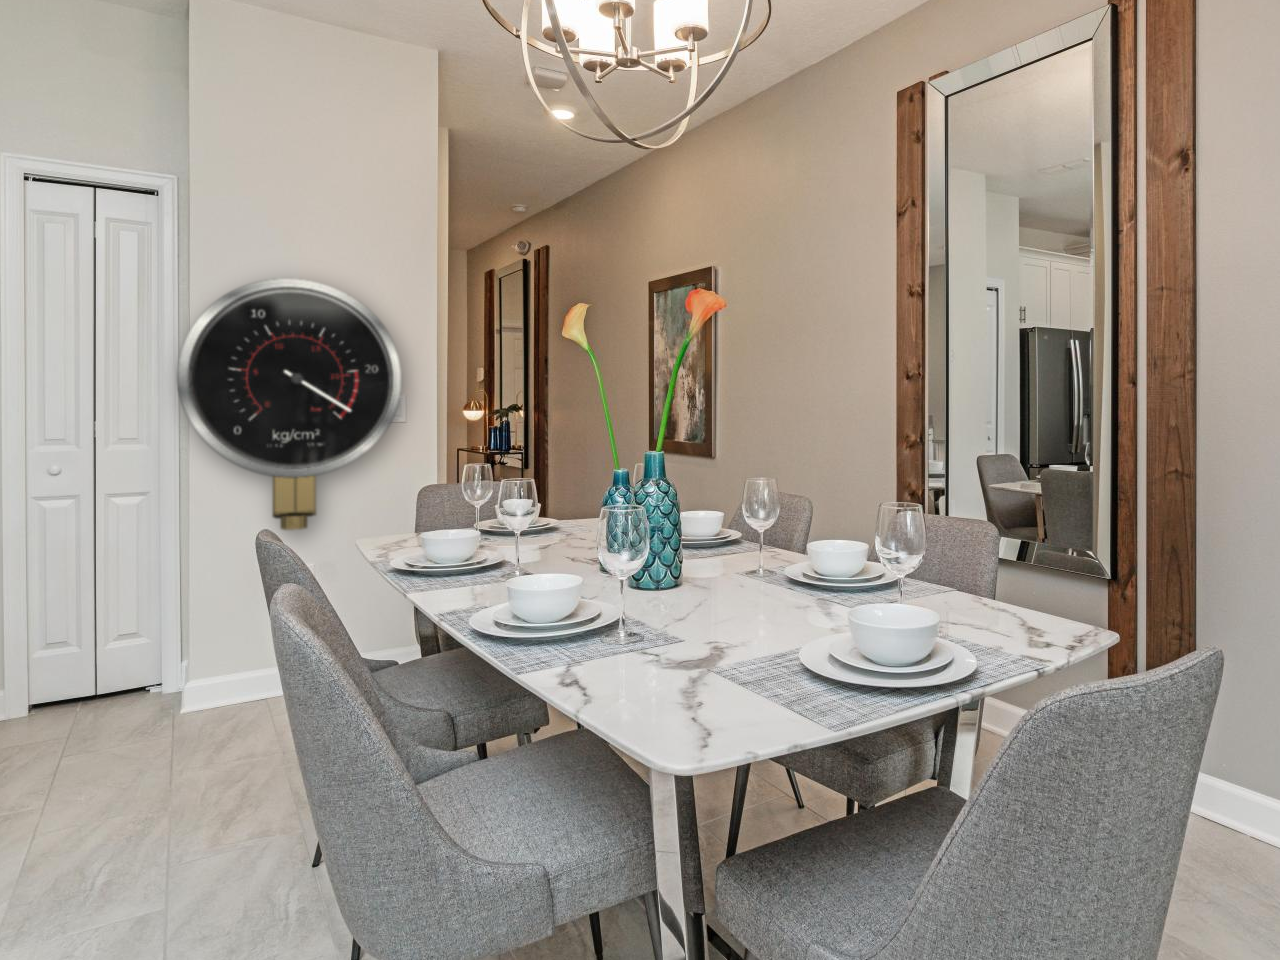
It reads 24 kg/cm²
